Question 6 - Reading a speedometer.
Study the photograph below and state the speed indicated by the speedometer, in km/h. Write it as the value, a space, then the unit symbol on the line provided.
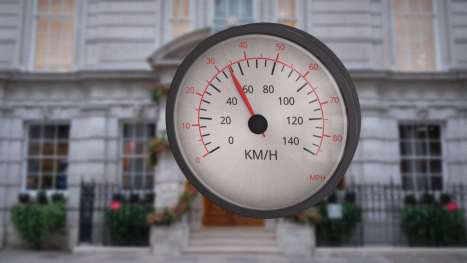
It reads 55 km/h
